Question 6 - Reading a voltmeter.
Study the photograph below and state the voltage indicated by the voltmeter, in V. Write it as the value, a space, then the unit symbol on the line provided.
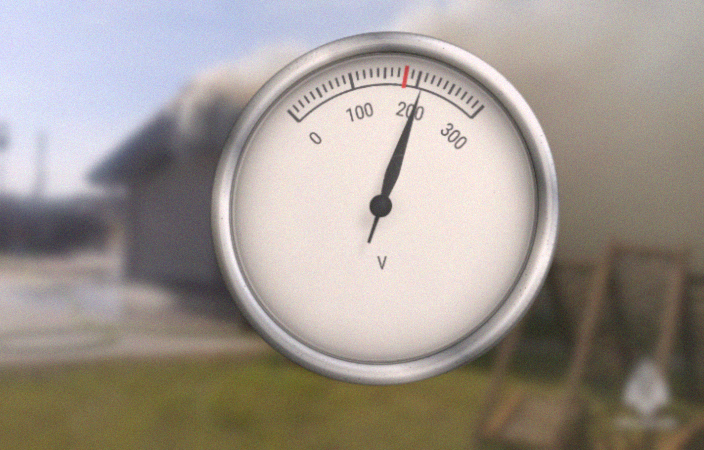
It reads 210 V
